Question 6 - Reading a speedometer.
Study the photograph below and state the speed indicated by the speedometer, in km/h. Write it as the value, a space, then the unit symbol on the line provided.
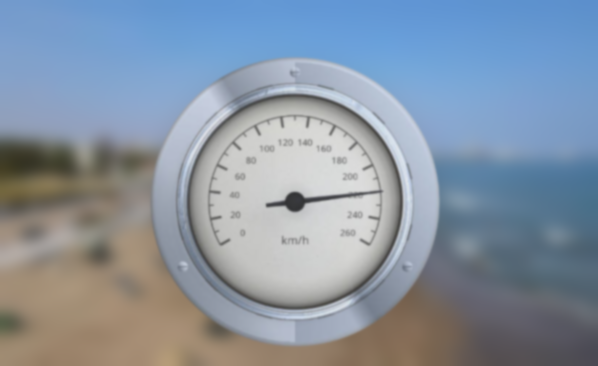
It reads 220 km/h
